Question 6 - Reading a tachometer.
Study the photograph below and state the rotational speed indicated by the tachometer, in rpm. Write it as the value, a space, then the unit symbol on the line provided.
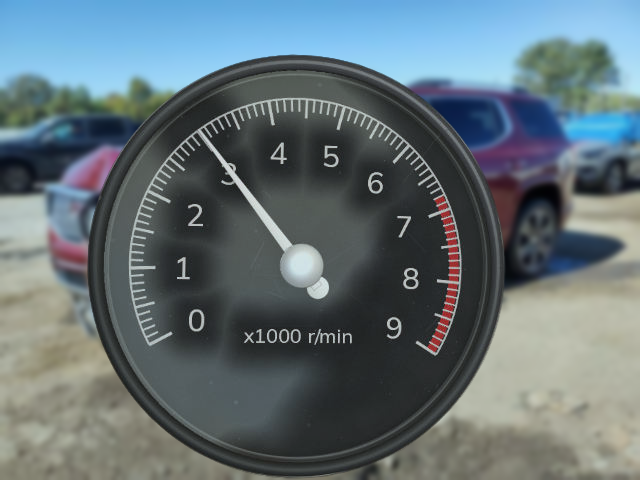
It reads 3000 rpm
